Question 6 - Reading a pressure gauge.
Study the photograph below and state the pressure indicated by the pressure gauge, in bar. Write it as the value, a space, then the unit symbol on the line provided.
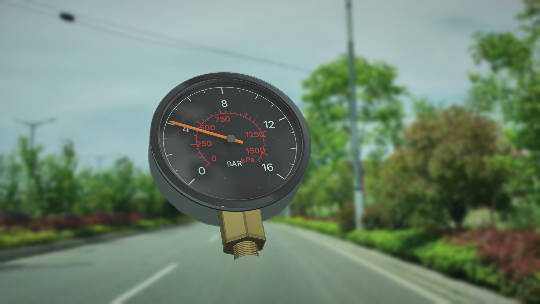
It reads 4 bar
